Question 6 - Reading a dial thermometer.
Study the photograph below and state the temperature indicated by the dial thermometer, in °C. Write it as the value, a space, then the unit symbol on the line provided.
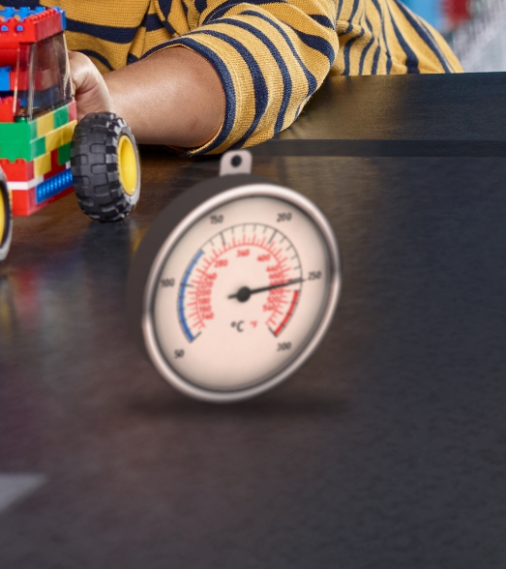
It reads 250 °C
